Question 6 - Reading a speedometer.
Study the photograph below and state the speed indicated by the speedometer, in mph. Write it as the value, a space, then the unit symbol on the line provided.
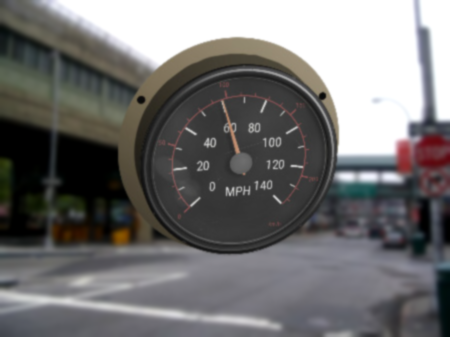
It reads 60 mph
